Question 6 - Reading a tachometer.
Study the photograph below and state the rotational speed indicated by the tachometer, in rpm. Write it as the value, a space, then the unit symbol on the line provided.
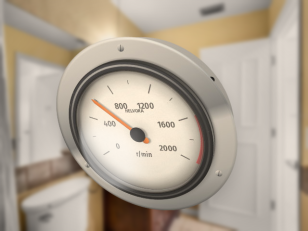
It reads 600 rpm
